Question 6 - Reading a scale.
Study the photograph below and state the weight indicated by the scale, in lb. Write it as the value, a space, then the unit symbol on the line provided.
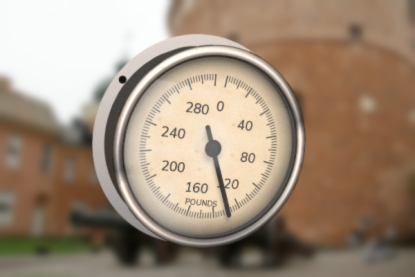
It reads 130 lb
